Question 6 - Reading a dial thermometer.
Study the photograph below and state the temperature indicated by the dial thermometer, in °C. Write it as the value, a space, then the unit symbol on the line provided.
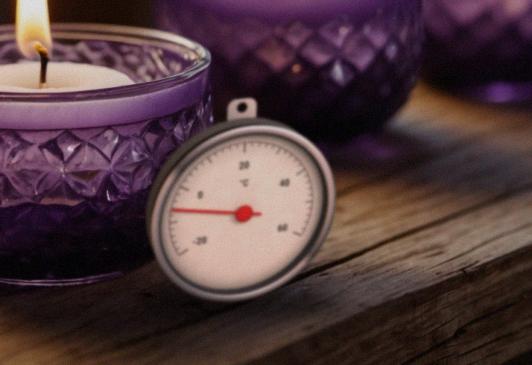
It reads -6 °C
